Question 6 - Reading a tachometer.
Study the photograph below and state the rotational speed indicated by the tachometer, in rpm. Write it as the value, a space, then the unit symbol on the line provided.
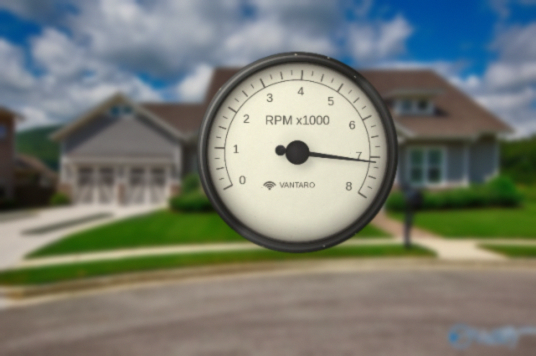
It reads 7125 rpm
